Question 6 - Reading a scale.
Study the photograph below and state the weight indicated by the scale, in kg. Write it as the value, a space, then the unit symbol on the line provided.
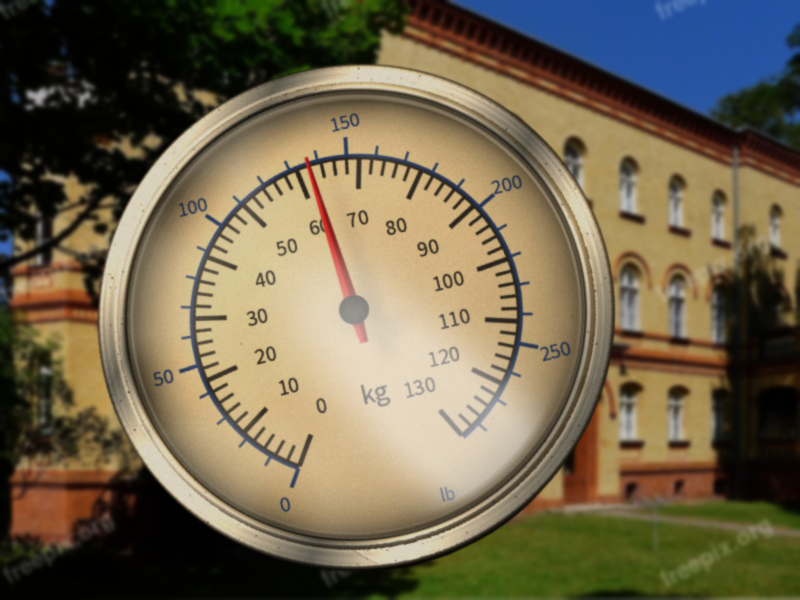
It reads 62 kg
